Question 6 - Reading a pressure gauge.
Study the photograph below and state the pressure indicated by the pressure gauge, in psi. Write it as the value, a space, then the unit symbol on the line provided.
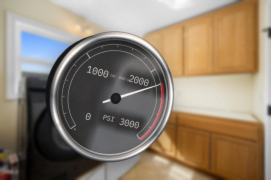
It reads 2200 psi
